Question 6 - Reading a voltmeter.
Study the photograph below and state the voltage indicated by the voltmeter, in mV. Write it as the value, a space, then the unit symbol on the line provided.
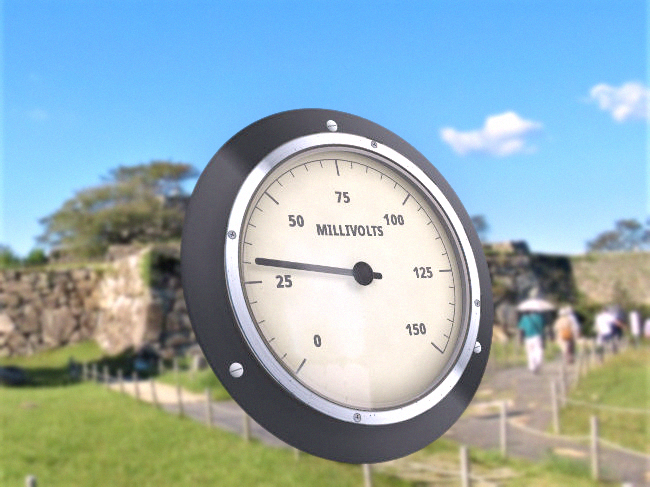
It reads 30 mV
